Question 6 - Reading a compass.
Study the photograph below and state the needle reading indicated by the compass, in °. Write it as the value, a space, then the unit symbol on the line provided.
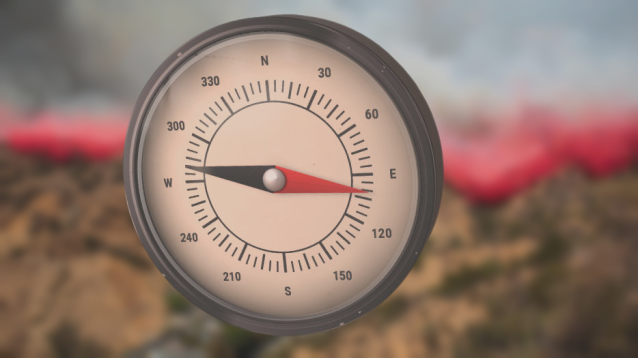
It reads 100 °
